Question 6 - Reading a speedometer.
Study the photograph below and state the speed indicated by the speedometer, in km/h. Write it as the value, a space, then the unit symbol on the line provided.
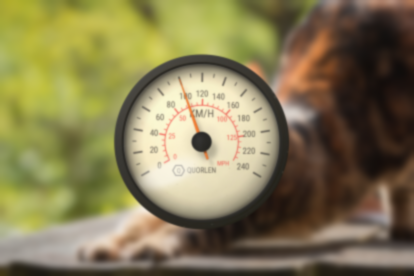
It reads 100 km/h
